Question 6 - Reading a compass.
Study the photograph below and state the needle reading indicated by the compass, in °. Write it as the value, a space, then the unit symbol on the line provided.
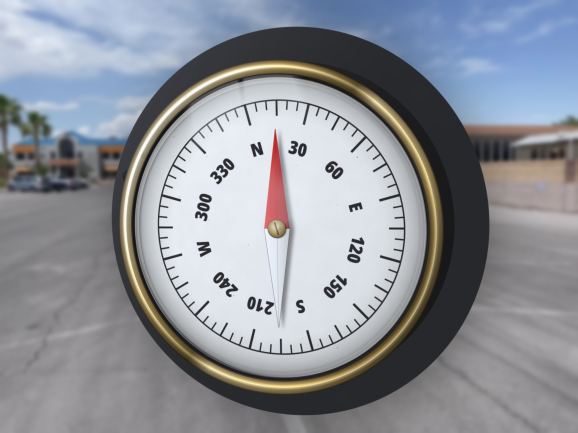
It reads 15 °
